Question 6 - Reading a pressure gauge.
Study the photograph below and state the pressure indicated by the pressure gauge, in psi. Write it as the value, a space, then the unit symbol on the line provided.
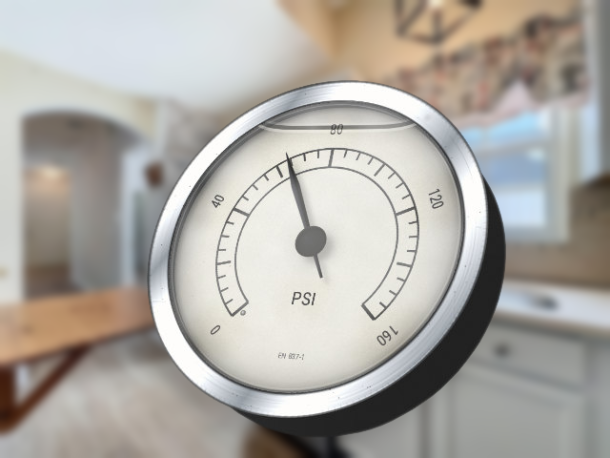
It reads 65 psi
